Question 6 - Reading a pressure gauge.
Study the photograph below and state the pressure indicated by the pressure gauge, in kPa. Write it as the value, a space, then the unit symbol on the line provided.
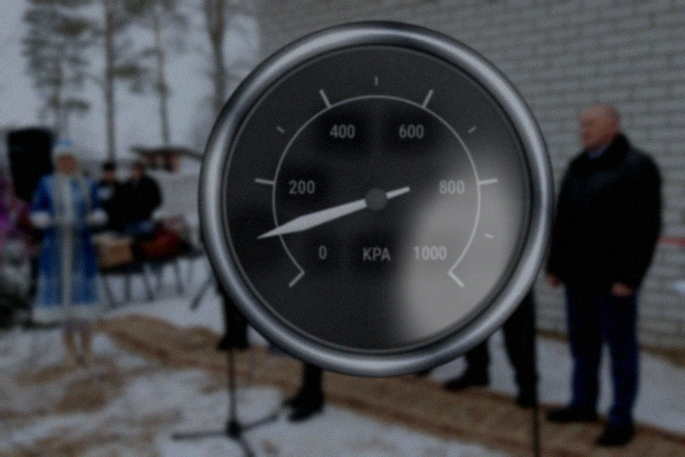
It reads 100 kPa
